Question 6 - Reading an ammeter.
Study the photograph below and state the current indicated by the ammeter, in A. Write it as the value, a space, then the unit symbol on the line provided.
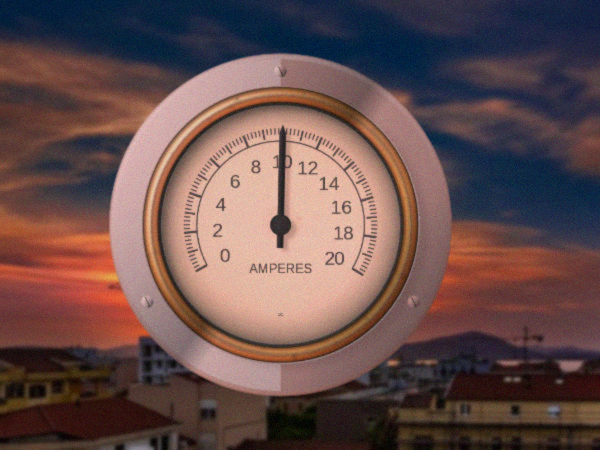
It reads 10 A
